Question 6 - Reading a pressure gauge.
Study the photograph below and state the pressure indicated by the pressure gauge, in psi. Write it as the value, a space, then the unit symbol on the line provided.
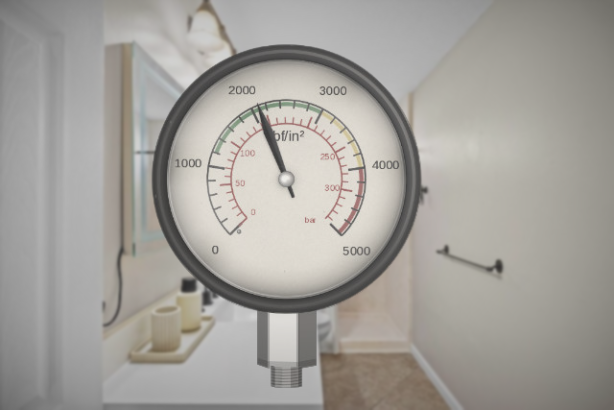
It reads 2100 psi
